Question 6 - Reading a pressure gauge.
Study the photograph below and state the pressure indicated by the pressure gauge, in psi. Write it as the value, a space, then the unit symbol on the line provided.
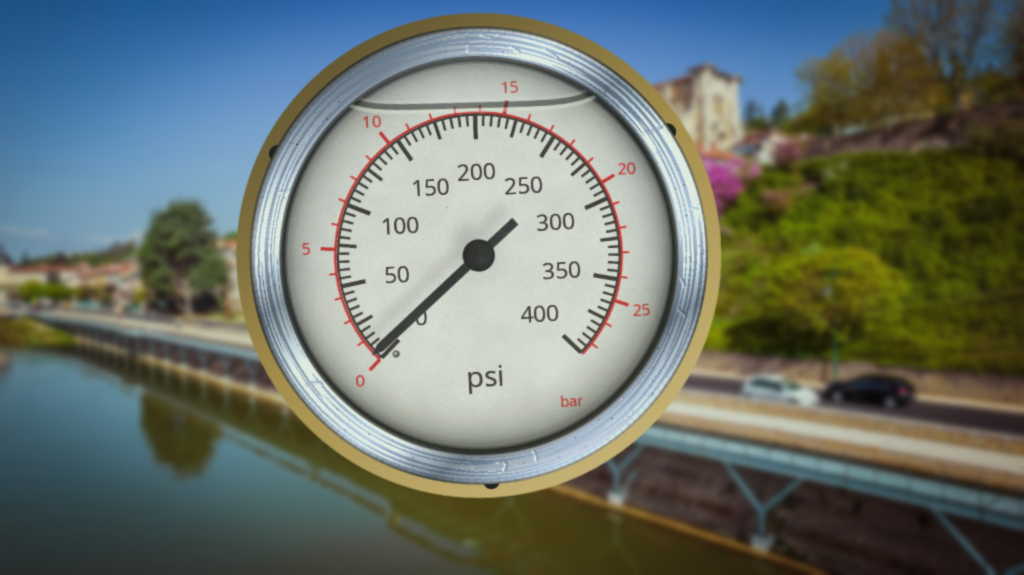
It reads 5 psi
